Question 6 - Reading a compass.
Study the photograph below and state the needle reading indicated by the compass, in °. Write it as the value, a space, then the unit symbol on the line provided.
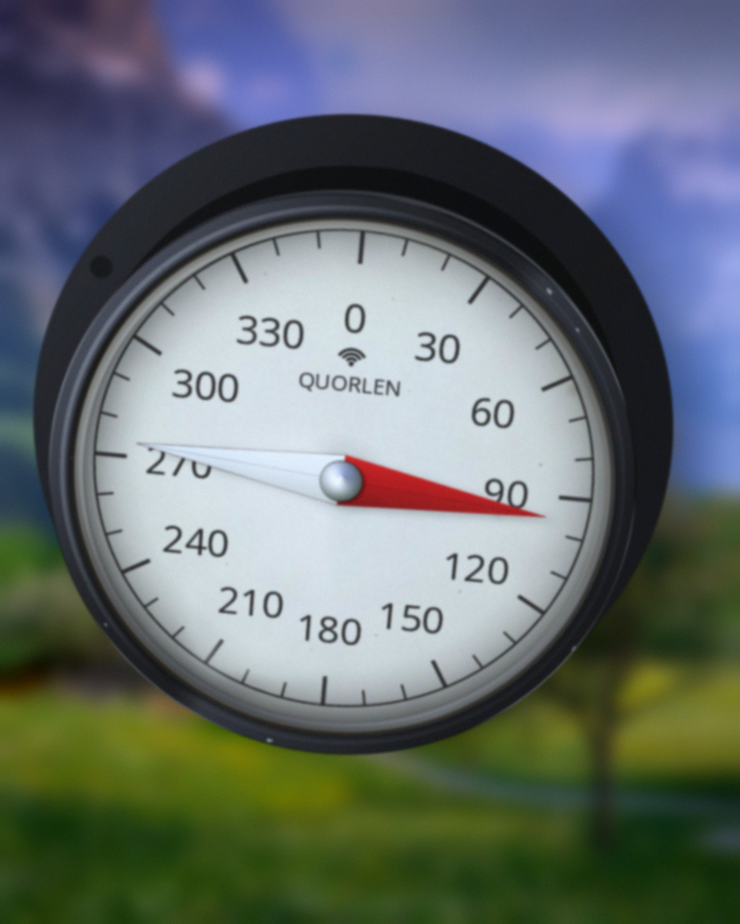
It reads 95 °
